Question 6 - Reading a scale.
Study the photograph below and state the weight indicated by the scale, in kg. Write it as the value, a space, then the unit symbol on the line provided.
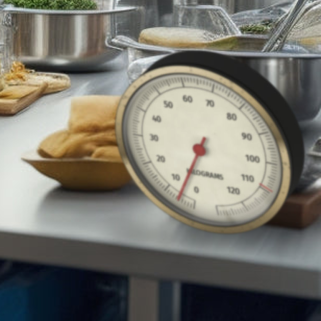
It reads 5 kg
